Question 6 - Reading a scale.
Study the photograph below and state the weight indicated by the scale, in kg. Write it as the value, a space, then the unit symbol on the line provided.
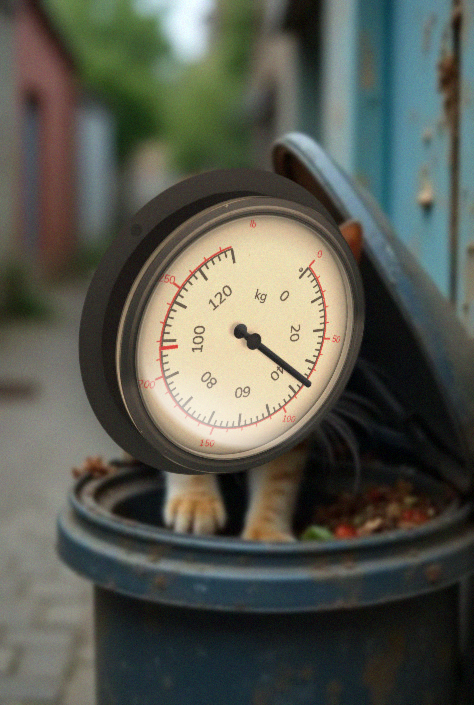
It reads 36 kg
